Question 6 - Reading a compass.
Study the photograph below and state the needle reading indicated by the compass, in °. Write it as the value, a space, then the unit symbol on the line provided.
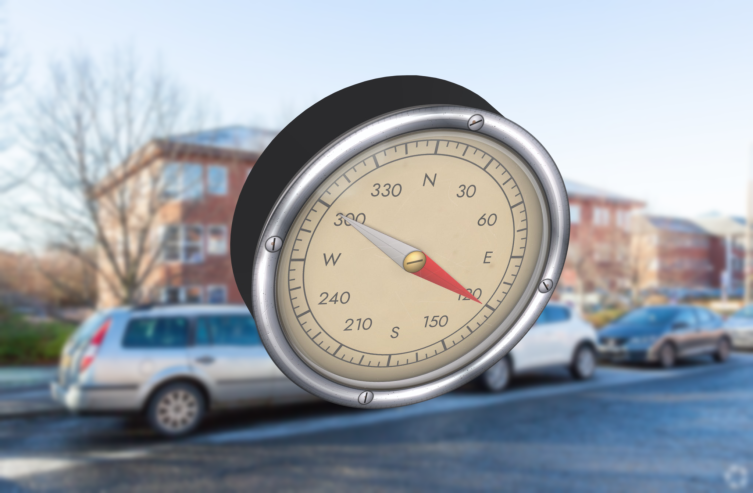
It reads 120 °
